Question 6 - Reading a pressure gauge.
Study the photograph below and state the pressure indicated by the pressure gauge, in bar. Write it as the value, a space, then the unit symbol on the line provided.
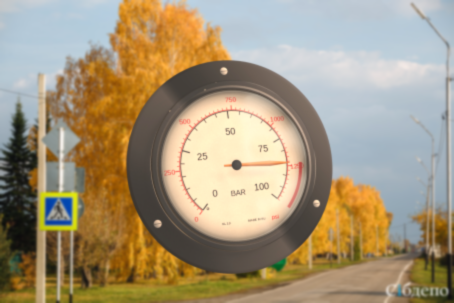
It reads 85 bar
